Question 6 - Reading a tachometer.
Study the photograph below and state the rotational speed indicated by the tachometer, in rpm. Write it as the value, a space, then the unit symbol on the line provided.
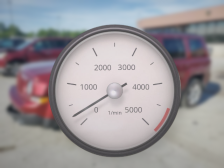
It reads 250 rpm
